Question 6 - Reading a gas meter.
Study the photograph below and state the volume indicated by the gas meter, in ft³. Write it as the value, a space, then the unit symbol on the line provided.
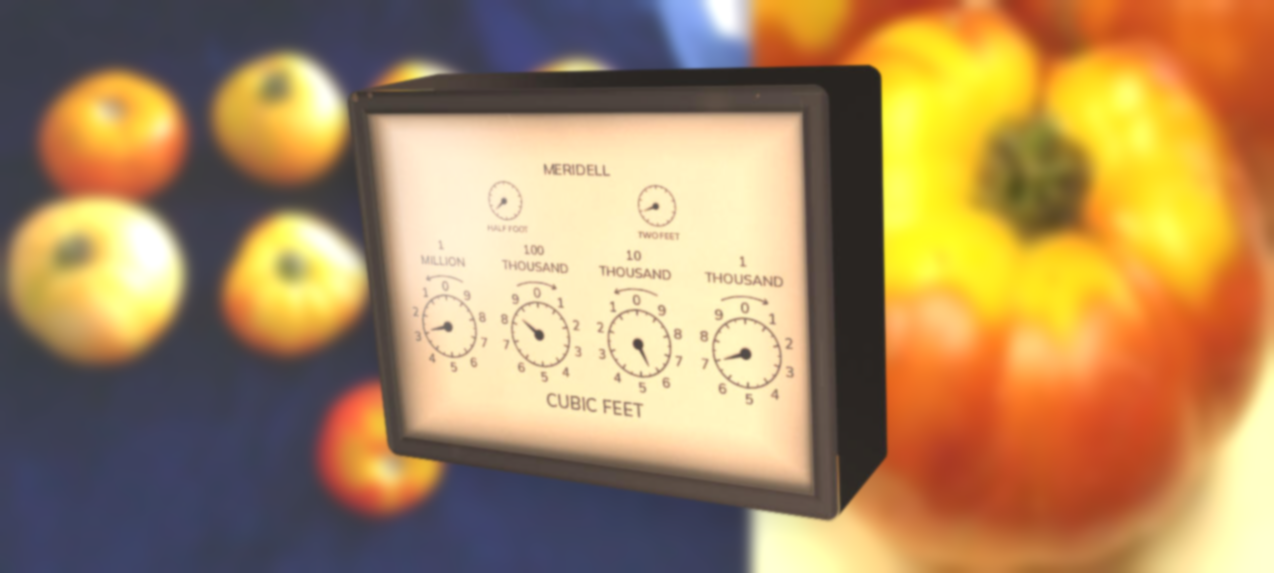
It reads 285700 ft³
